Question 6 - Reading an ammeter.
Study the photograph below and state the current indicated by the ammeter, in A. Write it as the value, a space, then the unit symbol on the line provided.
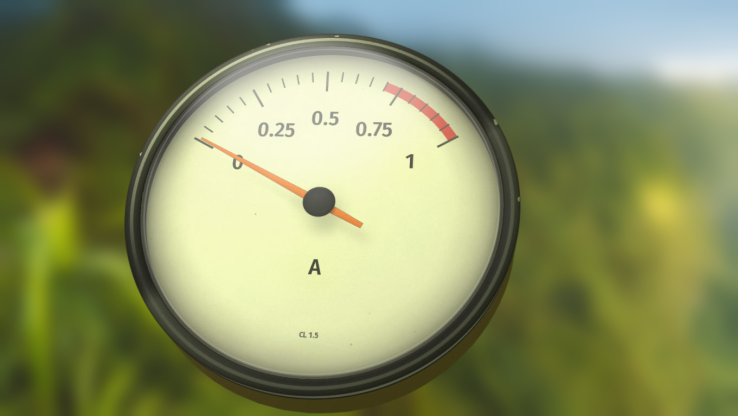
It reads 0 A
